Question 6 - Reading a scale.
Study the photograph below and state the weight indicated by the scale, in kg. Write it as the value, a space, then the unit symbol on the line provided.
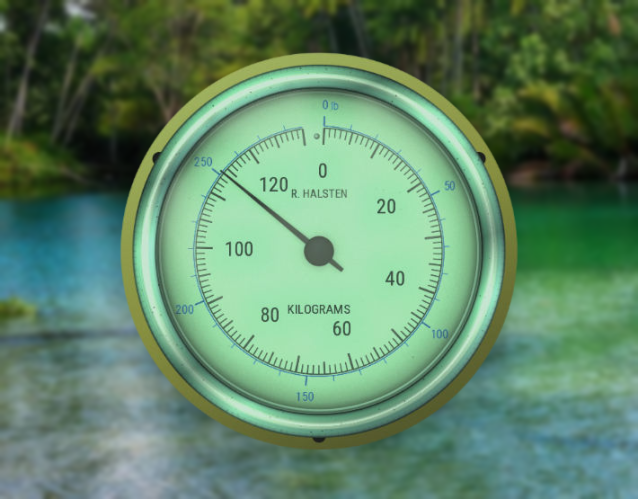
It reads 114 kg
